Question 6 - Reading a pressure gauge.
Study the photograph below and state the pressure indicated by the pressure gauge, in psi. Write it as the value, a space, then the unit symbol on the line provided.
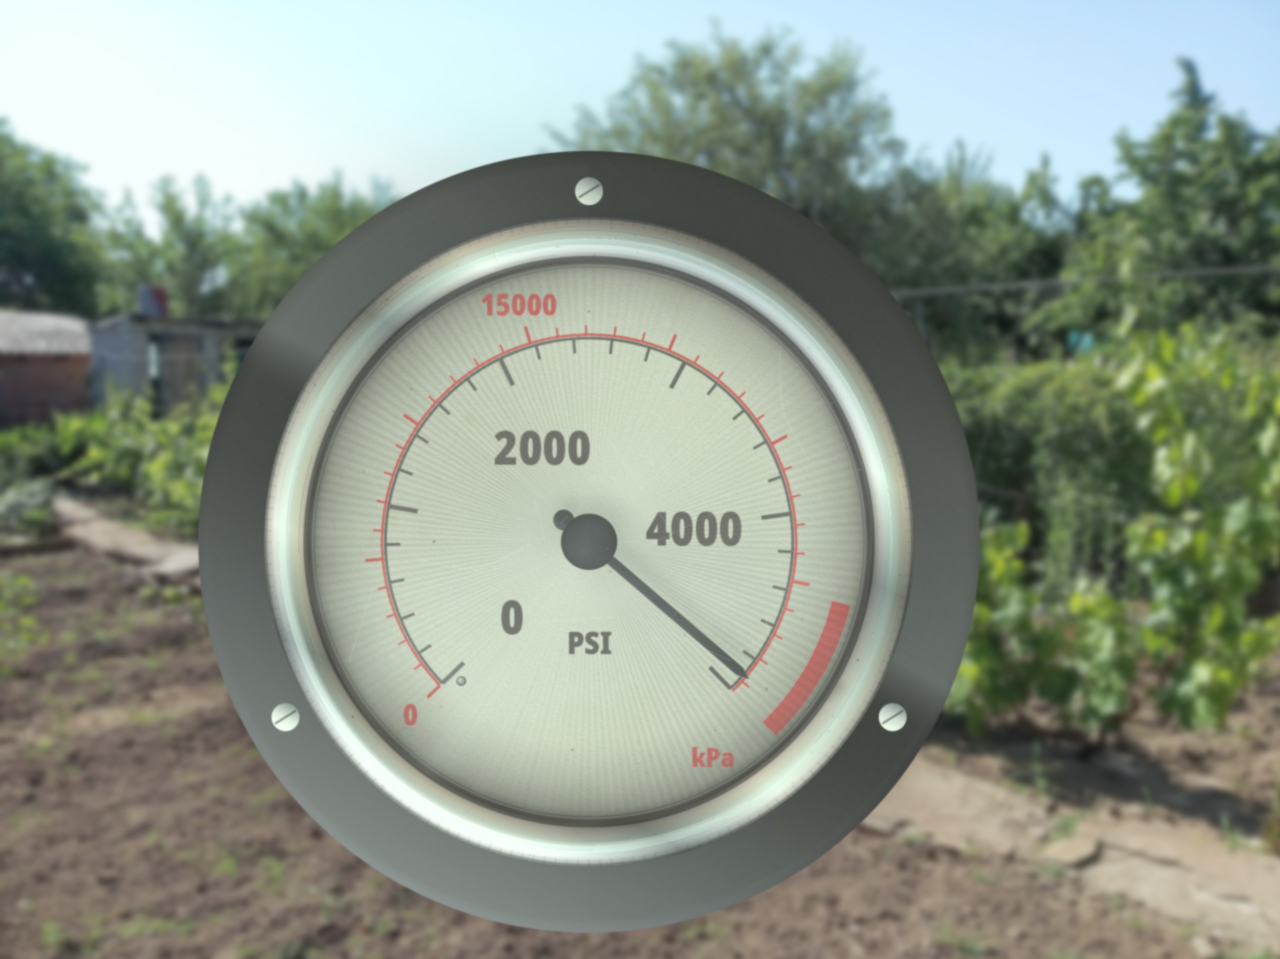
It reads 4900 psi
